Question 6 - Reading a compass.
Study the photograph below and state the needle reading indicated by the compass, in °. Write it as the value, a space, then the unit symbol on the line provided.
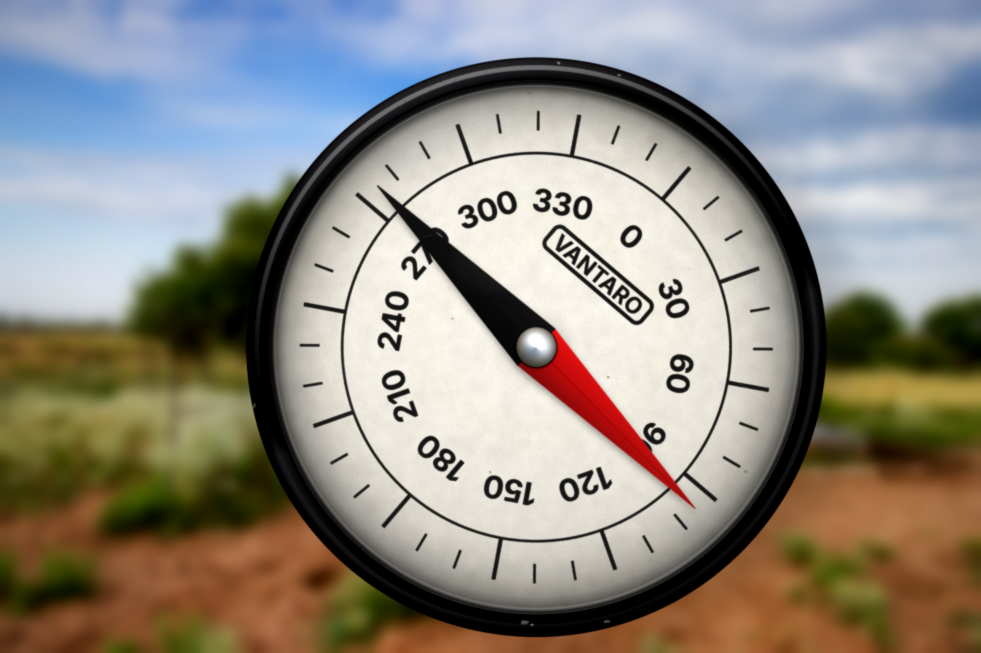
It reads 95 °
